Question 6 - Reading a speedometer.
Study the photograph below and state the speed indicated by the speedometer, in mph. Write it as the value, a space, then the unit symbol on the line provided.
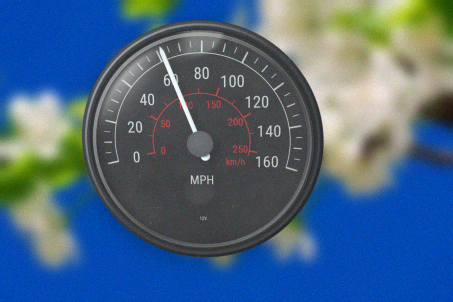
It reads 62.5 mph
